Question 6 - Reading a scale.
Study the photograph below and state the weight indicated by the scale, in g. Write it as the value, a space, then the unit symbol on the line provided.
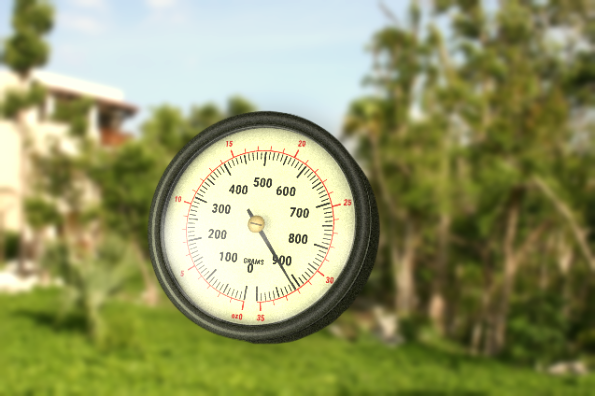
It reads 910 g
